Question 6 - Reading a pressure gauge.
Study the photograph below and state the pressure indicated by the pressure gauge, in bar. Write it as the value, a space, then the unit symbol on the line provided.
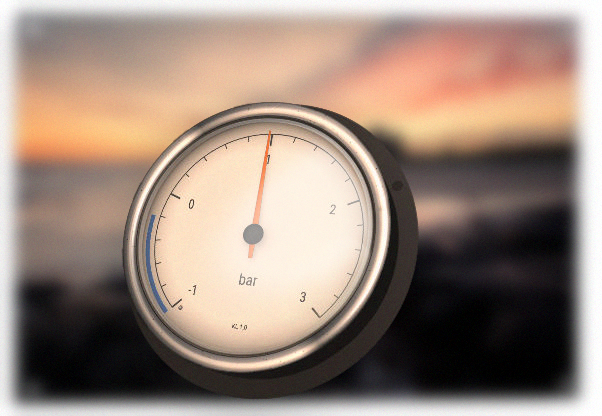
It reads 1 bar
